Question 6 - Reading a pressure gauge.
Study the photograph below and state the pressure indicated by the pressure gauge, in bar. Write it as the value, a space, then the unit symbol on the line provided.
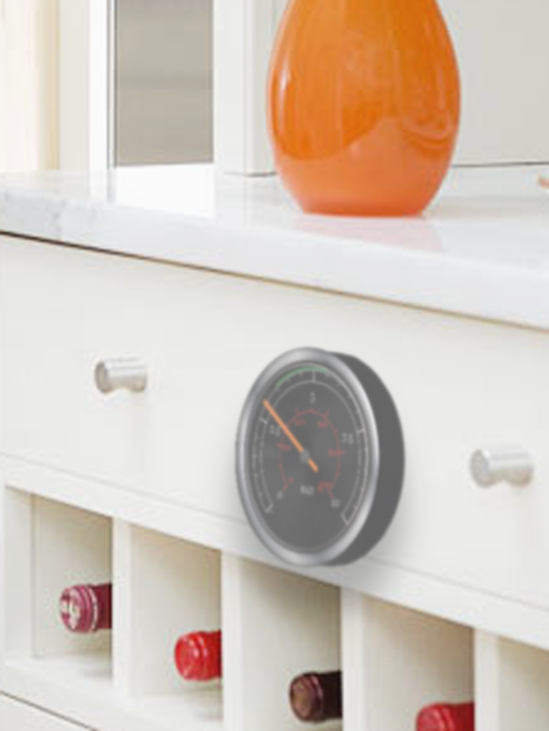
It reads 3 bar
